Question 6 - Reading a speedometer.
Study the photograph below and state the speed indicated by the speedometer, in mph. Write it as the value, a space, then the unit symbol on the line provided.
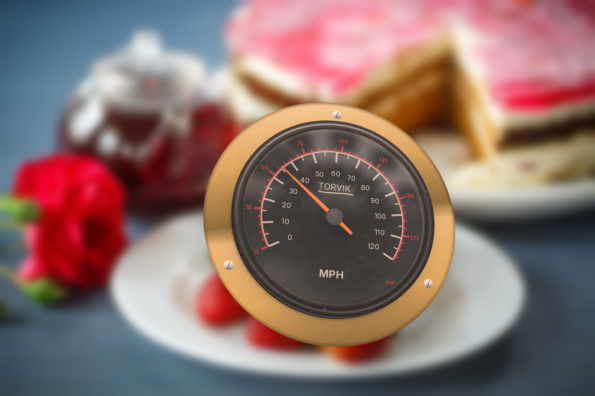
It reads 35 mph
